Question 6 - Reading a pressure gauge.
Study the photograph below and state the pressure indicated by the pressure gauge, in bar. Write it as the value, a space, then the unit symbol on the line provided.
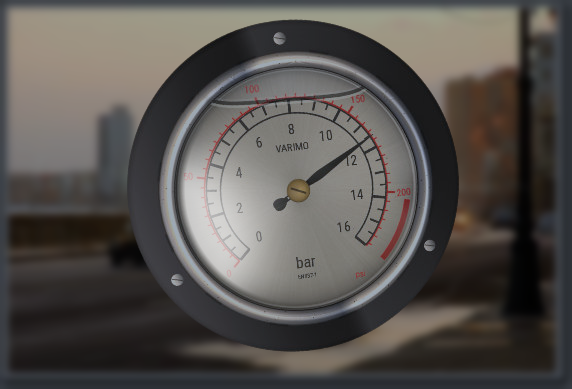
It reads 11.5 bar
